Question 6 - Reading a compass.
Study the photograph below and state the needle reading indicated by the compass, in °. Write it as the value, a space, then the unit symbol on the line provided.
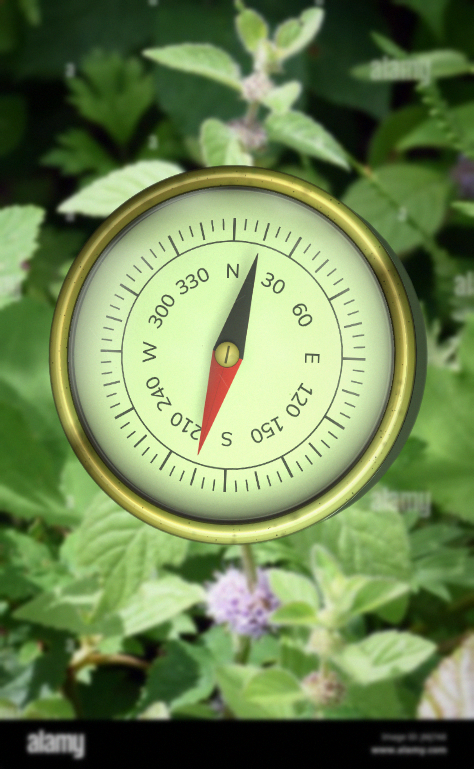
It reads 195 °
